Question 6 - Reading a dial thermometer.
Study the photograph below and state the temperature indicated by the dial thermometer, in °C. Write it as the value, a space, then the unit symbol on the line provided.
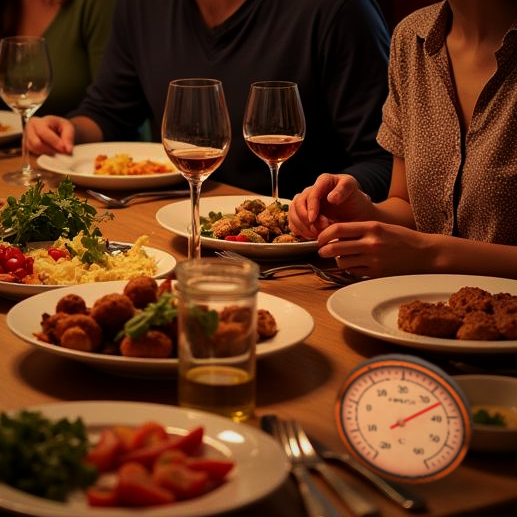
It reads 34 °C
